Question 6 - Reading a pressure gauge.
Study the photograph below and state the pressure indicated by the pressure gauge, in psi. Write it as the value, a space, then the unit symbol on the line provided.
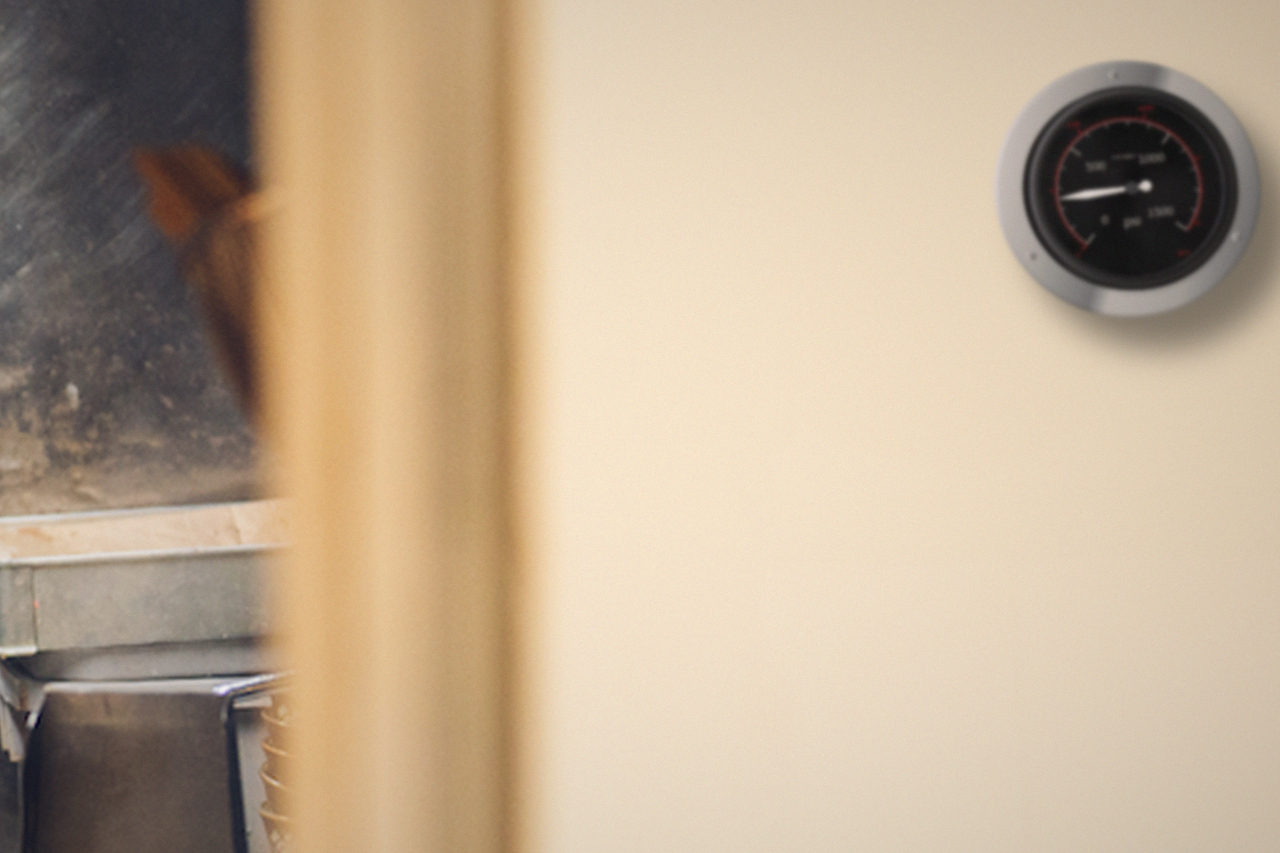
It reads 250 psi
